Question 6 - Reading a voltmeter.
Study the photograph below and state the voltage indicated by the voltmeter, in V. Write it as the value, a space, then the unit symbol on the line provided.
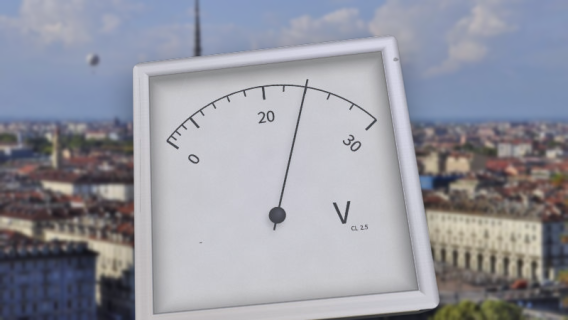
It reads 24 V
